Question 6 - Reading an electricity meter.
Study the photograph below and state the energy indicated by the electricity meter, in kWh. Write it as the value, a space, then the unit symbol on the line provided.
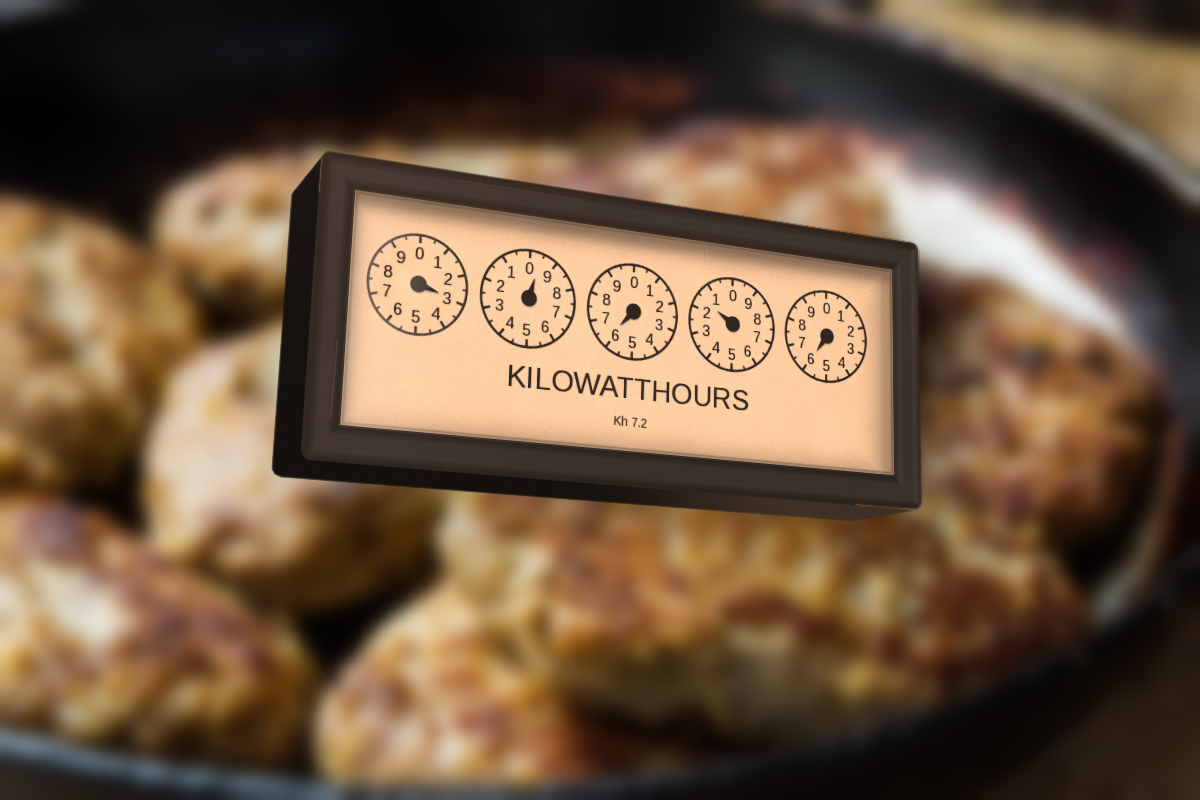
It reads 29616 kWh
